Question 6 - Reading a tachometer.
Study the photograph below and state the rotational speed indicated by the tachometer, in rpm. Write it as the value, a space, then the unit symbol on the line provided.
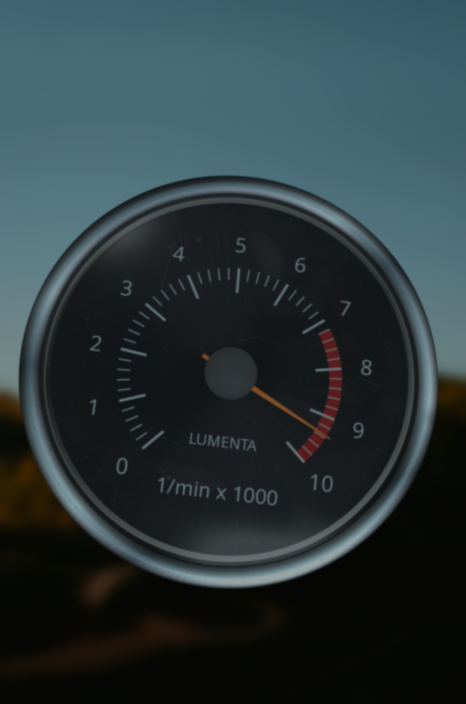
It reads 9400 rpm
